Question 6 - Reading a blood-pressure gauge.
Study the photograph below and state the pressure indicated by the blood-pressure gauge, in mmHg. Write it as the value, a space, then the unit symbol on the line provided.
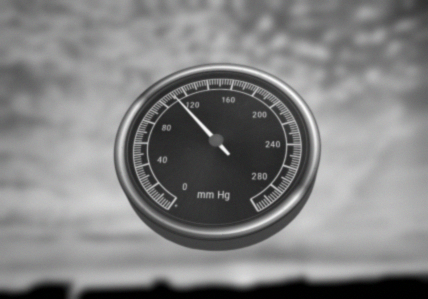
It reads 110 mmHg
